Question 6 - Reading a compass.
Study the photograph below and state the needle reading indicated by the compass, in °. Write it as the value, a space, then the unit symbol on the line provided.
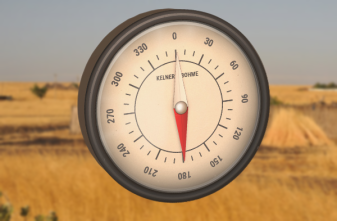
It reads 180 °
